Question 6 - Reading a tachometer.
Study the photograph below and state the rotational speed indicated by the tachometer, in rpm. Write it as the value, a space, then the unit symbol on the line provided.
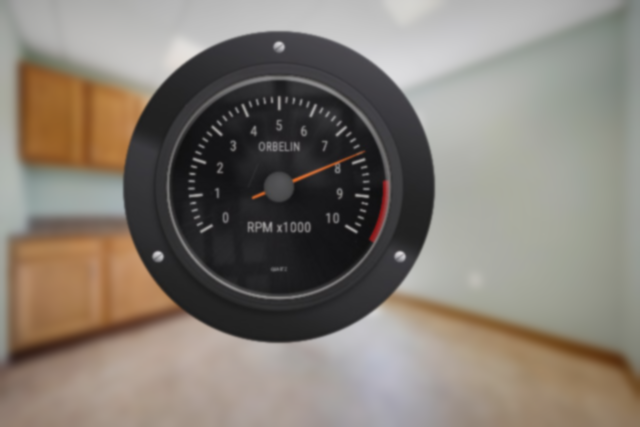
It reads 7800 rpm
